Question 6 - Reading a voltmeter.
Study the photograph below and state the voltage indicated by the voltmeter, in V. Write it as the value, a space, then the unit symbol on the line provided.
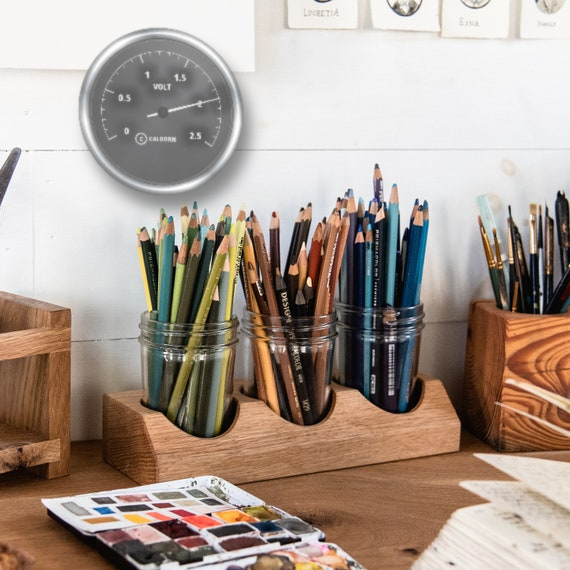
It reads 2 V
